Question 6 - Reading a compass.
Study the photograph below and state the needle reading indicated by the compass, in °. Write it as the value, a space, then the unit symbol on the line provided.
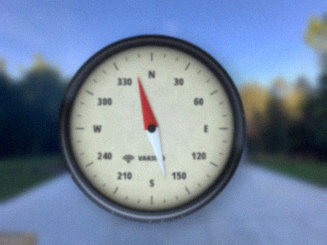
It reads 345 °
